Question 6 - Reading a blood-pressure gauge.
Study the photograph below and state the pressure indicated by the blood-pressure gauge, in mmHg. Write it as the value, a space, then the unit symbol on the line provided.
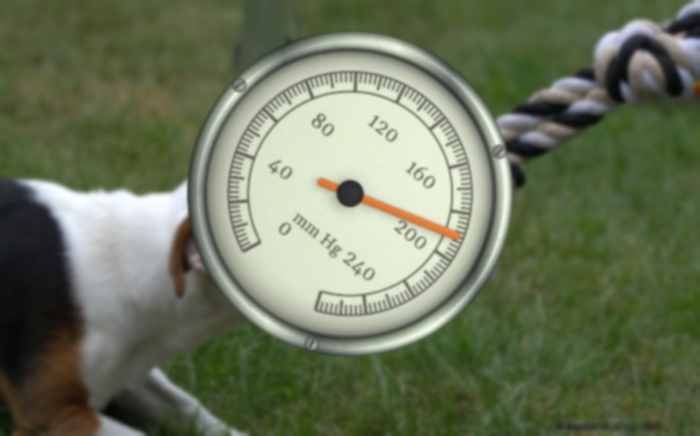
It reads 190 mmHg
